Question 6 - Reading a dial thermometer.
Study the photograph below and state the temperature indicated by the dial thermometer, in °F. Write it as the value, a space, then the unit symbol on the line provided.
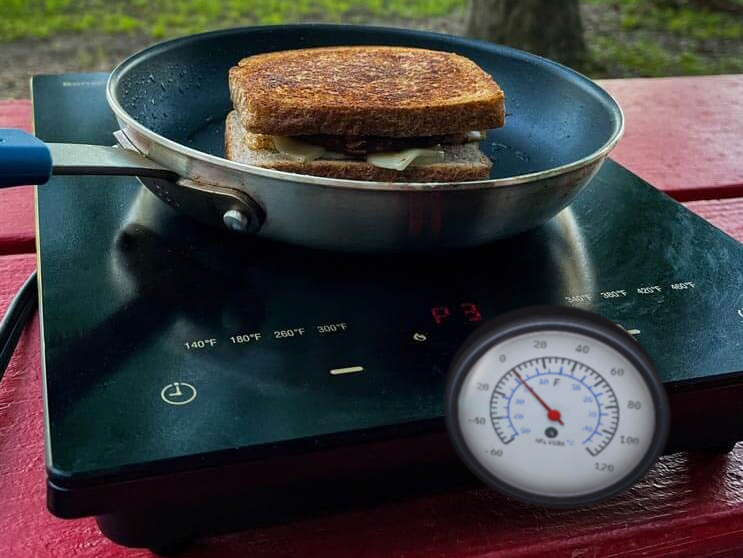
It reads 0 °F
